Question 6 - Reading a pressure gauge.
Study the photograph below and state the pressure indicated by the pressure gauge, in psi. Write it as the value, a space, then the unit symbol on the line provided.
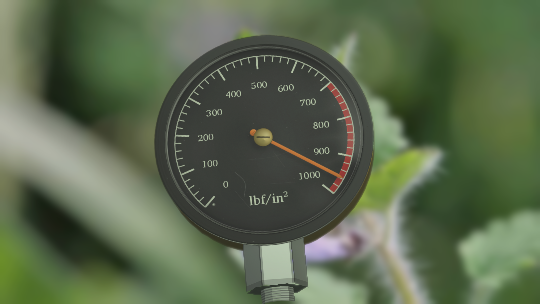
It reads 960 psi
